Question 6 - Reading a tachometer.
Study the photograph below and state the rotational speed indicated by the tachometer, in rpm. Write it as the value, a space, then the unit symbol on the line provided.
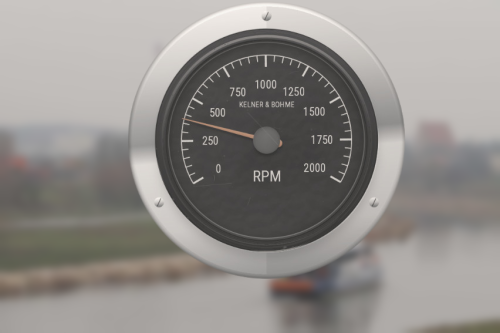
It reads 375 rpm
